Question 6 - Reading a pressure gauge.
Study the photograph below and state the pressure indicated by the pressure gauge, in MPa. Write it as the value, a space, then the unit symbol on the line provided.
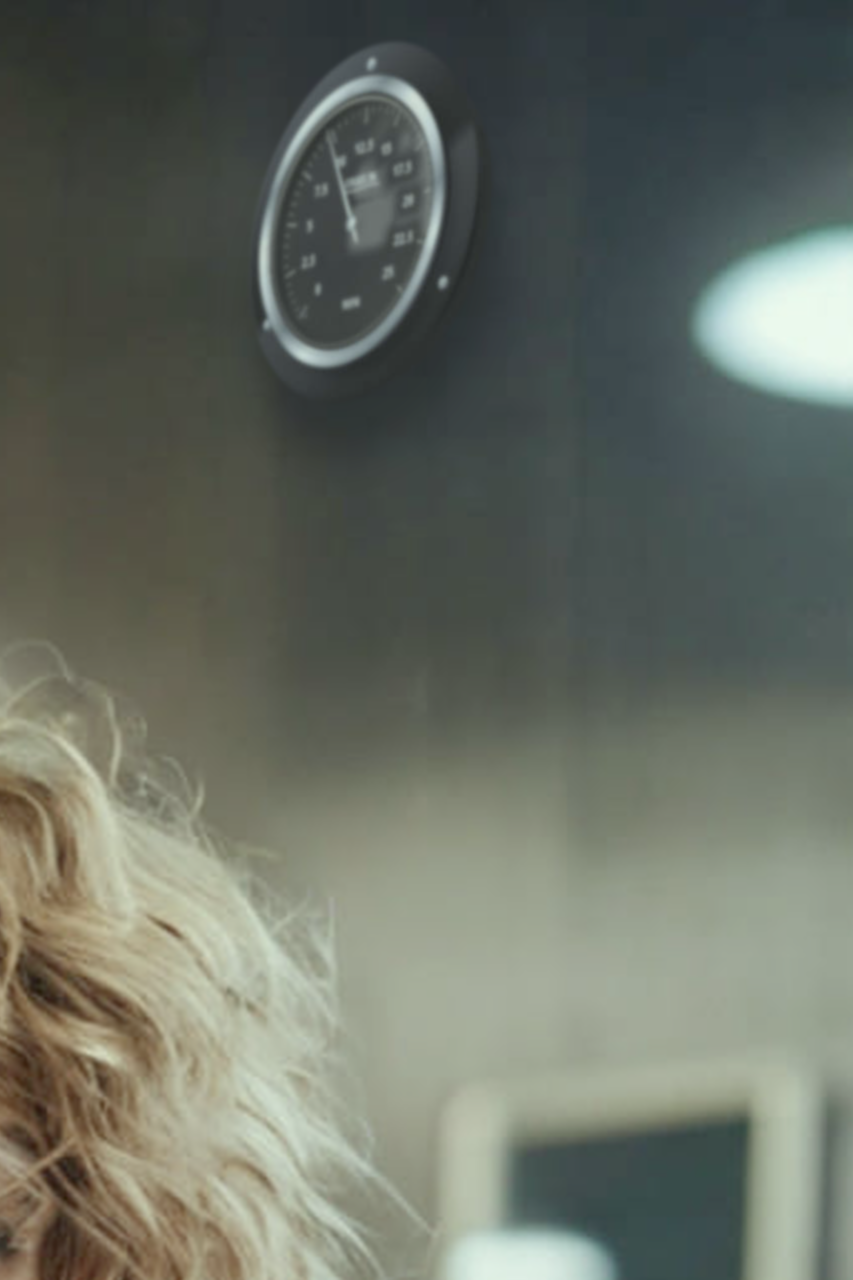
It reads 10 MPa
